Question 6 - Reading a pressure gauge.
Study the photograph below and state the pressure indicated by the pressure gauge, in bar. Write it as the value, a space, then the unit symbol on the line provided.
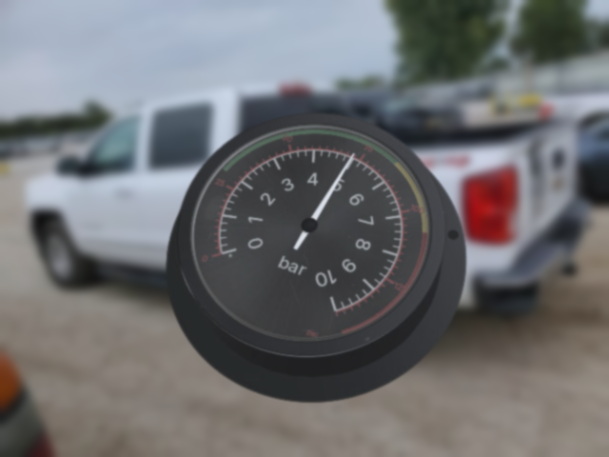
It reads 5 bar
